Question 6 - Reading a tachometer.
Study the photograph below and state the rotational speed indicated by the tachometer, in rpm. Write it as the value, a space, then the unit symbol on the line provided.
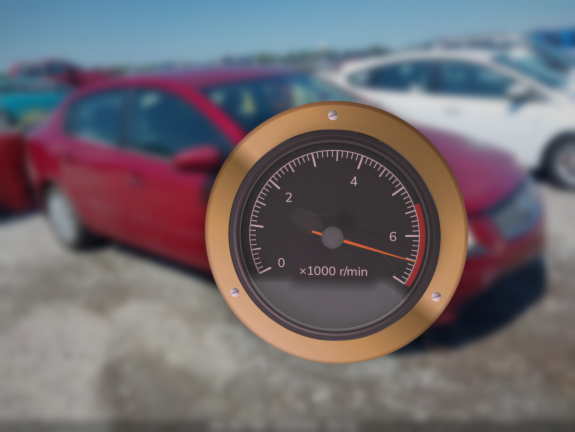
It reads 6500 rpm
